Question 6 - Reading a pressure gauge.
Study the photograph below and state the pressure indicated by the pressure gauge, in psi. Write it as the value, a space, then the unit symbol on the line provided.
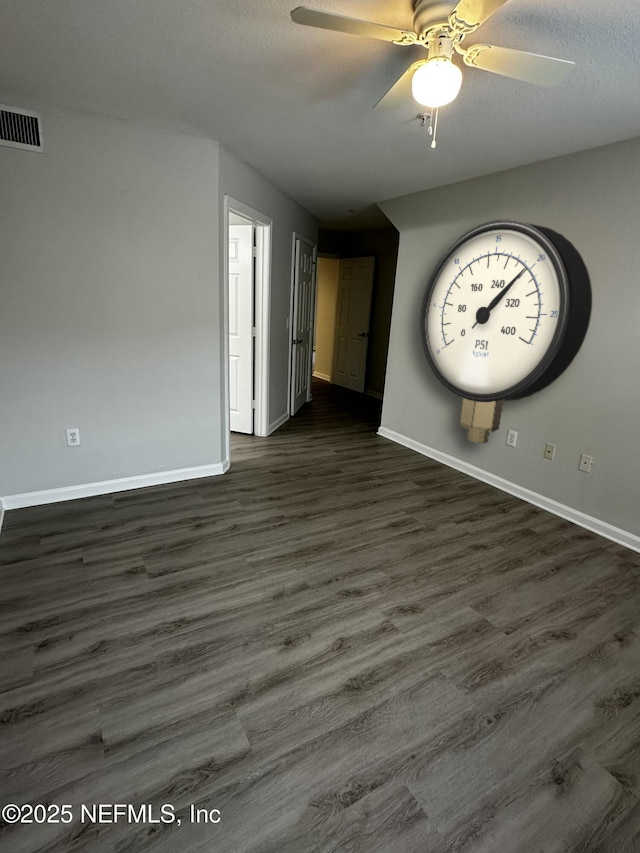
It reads 280 psi
